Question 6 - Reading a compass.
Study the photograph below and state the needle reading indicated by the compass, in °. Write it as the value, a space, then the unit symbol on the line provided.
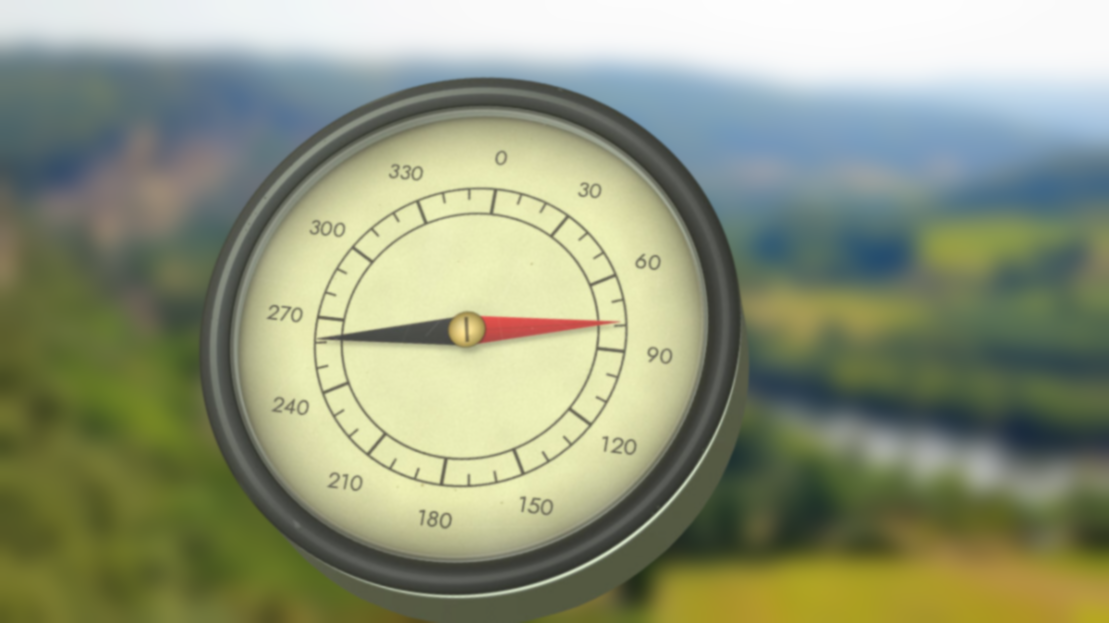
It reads 80 °
